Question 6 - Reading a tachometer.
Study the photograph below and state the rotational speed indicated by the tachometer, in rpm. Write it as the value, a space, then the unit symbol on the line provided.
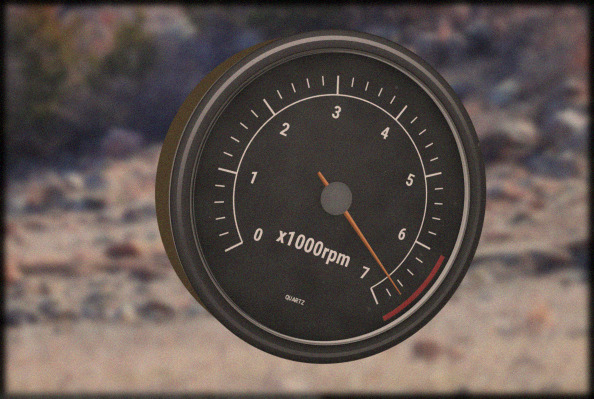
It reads 6700 rpm
